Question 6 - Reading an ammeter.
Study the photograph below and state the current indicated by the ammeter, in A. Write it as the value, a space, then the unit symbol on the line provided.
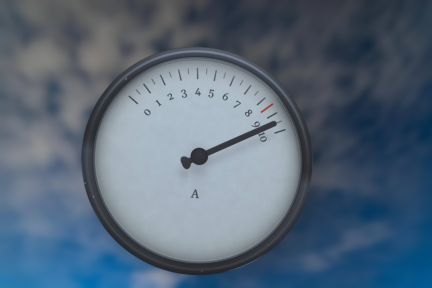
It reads 9.5 A
